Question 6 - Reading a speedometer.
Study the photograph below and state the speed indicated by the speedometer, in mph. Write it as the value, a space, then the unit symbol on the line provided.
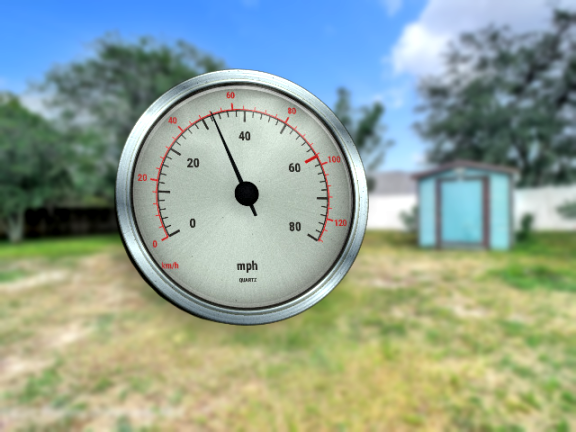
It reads 32 mph
